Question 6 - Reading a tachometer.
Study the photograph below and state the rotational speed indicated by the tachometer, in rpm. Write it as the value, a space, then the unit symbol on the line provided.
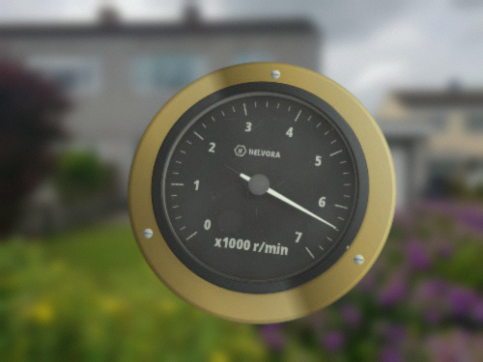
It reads 6400 rpm
